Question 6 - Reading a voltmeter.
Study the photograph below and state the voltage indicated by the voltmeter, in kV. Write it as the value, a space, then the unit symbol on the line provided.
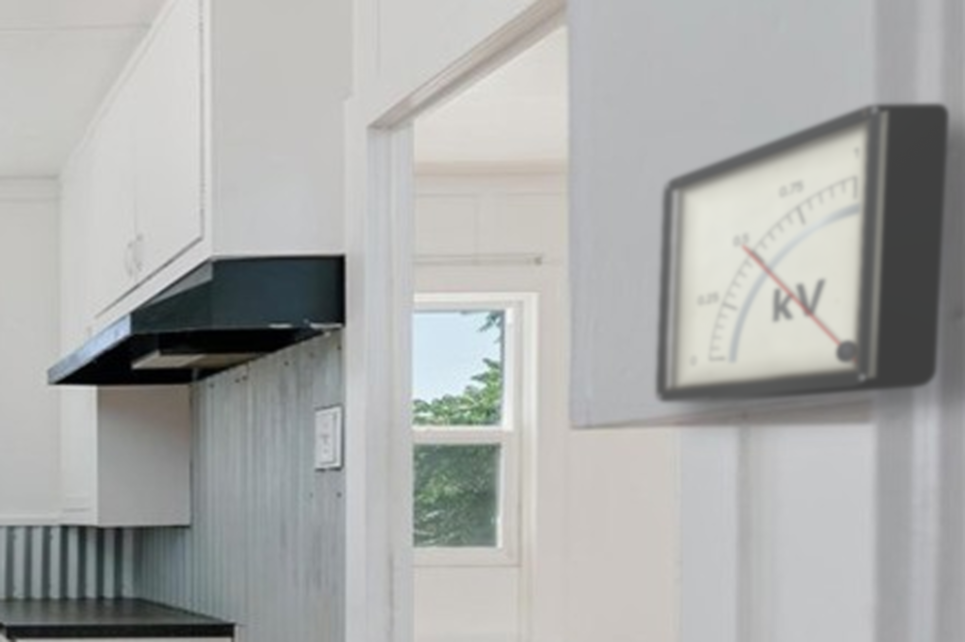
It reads 0.5 kV
